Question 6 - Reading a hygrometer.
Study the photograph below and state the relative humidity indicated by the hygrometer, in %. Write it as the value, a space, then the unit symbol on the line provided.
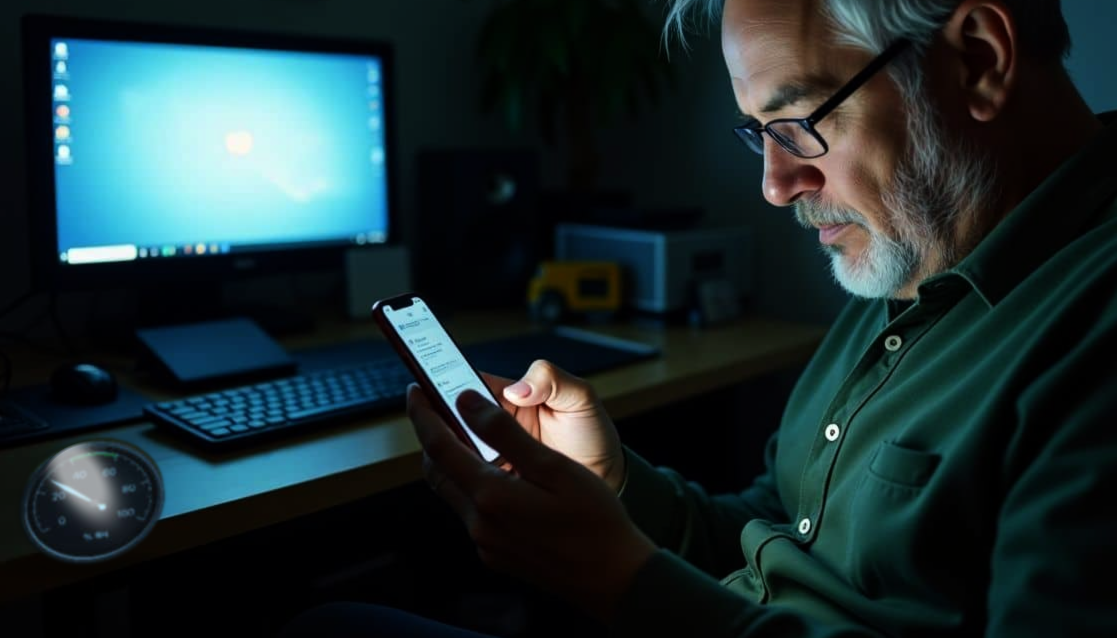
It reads 28 %
